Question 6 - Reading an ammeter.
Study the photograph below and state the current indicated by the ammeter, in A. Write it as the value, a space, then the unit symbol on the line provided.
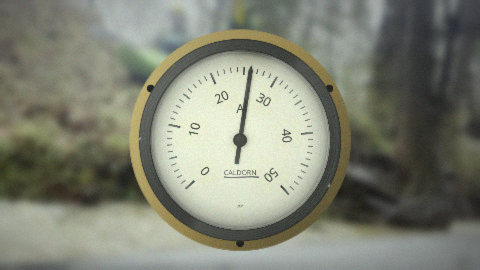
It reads 26 A
